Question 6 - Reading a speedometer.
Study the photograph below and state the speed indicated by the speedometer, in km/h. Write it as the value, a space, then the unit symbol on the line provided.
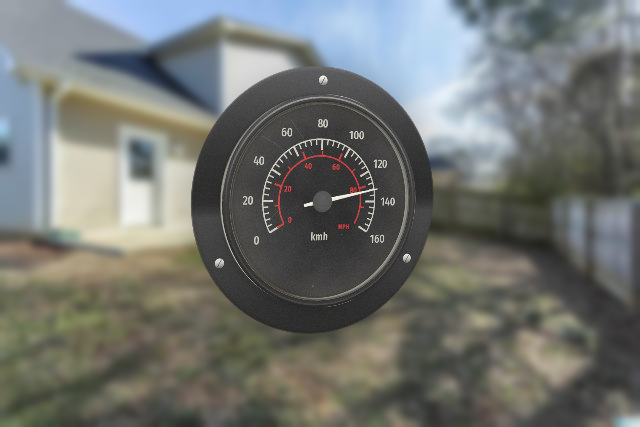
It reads 132 km/h
